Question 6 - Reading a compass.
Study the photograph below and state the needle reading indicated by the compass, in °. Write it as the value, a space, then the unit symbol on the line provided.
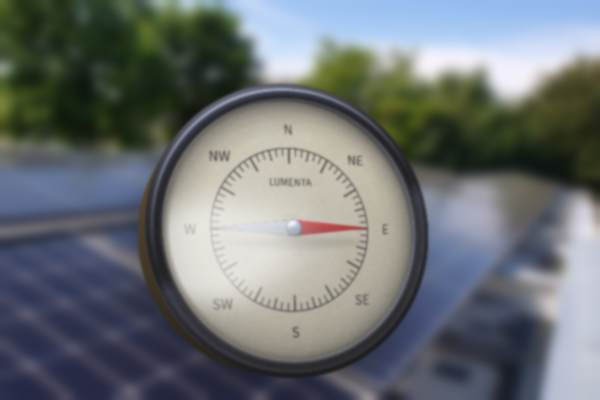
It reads 90 °
